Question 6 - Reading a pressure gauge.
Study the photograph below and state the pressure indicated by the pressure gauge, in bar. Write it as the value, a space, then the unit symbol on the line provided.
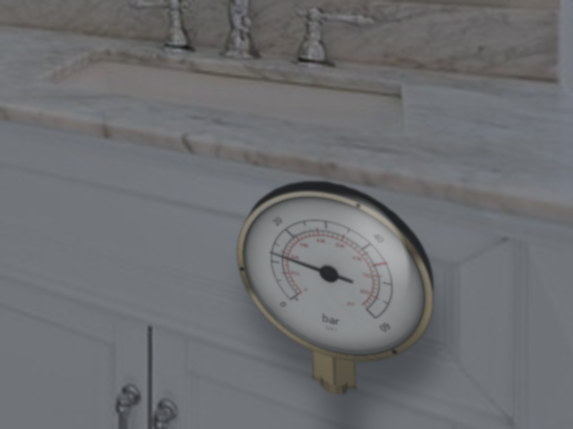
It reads 12.5 bar
